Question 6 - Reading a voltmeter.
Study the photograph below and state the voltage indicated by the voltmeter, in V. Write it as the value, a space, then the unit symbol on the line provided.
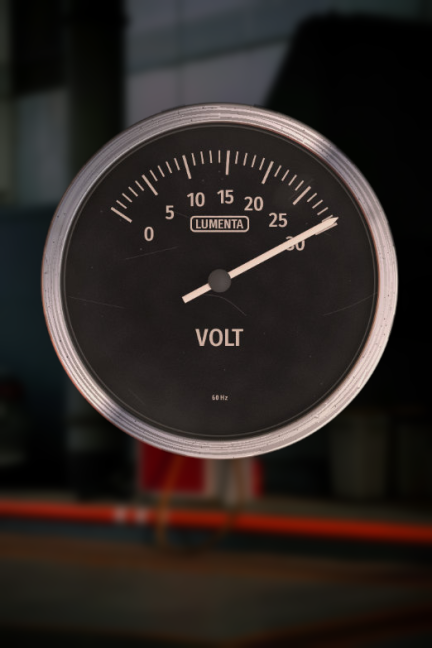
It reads 29.5 V
